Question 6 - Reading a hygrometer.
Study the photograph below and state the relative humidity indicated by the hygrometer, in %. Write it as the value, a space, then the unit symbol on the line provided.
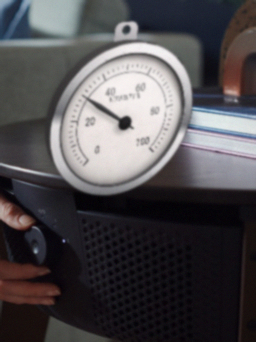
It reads 30 %
